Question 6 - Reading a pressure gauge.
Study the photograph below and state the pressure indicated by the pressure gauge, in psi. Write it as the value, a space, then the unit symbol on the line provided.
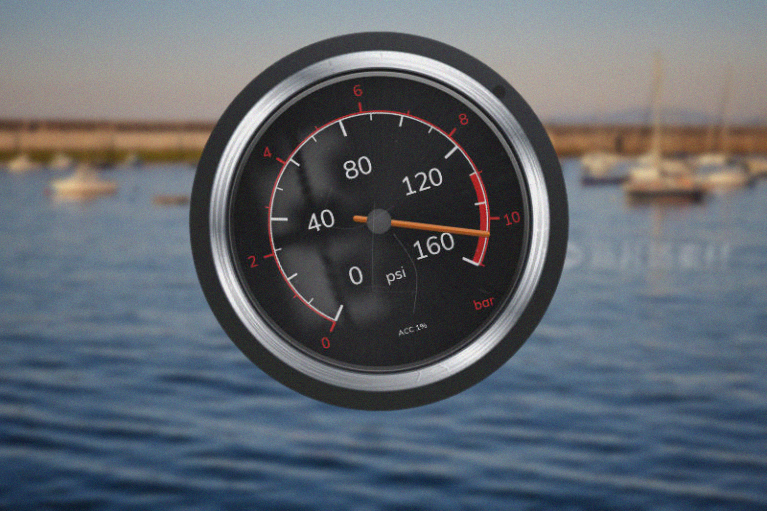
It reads 150 psi
